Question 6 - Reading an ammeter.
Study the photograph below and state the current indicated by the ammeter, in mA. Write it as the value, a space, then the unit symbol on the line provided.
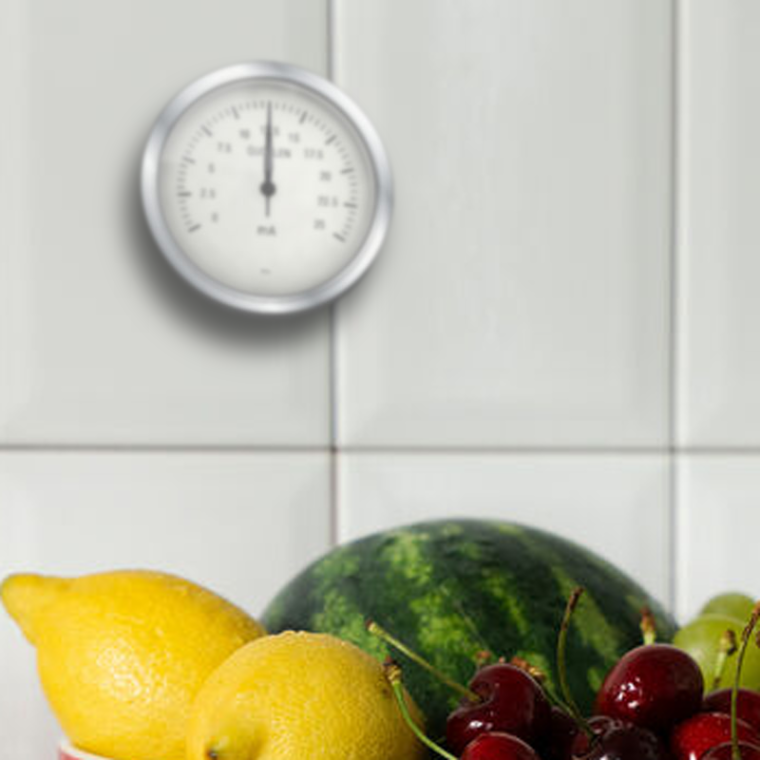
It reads 12.5 mA
